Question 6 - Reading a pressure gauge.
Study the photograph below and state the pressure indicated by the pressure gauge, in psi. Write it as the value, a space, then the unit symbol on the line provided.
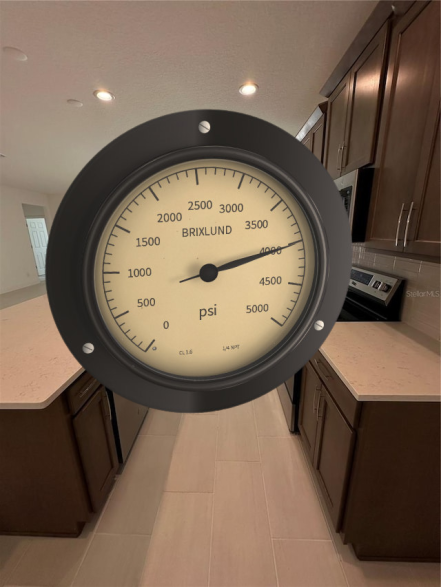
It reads 4000 psi
